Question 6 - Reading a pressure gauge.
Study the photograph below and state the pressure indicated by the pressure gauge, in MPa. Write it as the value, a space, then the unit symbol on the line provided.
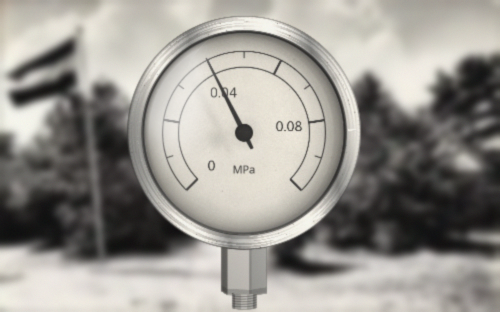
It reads 0.04 MPa
